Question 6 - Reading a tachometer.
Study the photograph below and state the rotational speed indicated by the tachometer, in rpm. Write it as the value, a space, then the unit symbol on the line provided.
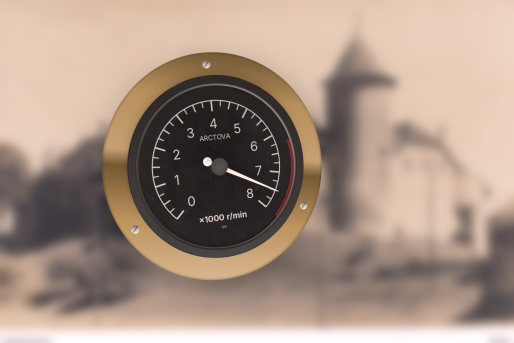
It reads 7500 rpm
